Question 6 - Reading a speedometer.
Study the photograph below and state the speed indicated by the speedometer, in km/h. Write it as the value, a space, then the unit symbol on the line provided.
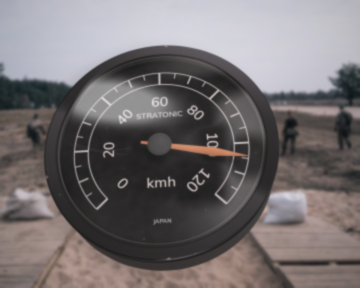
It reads 105 km/h
